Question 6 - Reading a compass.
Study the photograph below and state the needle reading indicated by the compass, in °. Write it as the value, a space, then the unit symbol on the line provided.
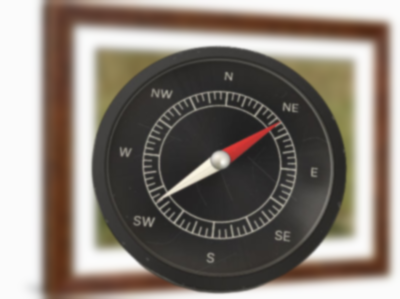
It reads 50 °
